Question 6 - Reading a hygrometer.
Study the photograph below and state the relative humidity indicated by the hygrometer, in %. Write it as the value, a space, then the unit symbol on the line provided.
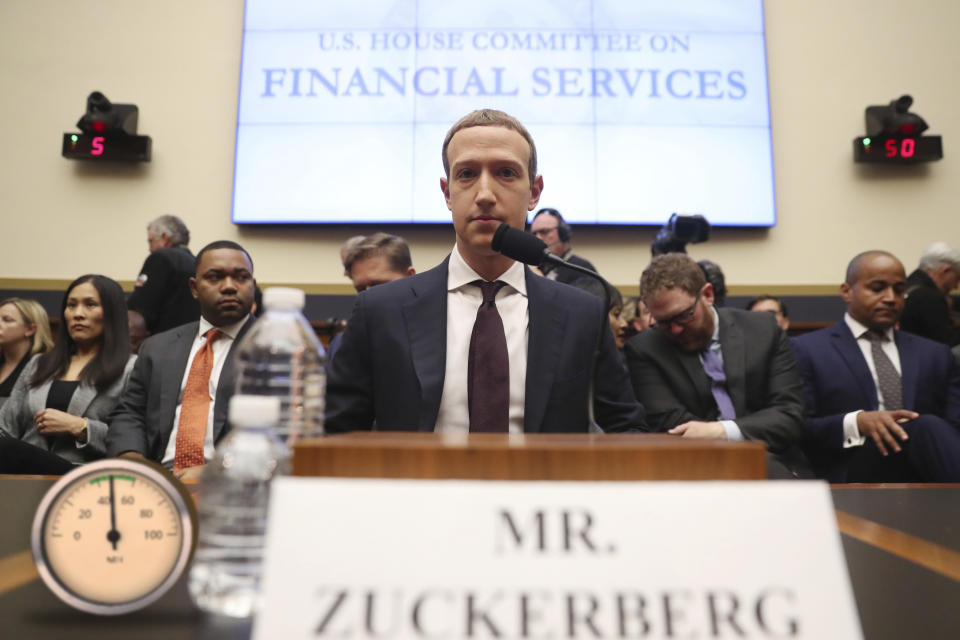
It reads 48 %
